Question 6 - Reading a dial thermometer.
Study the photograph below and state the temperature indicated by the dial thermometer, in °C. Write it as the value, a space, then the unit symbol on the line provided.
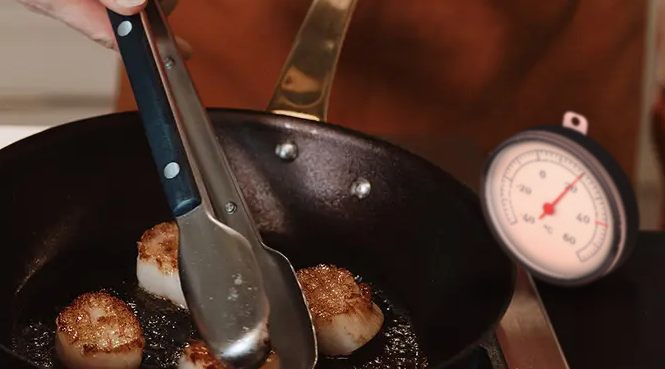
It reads 20 °C
